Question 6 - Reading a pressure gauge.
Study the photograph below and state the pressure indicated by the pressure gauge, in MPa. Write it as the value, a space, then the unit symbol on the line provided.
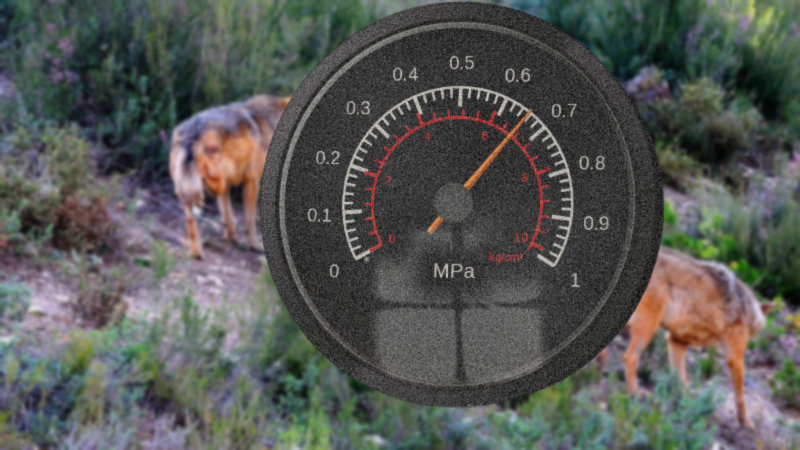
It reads 0.66 MPa
